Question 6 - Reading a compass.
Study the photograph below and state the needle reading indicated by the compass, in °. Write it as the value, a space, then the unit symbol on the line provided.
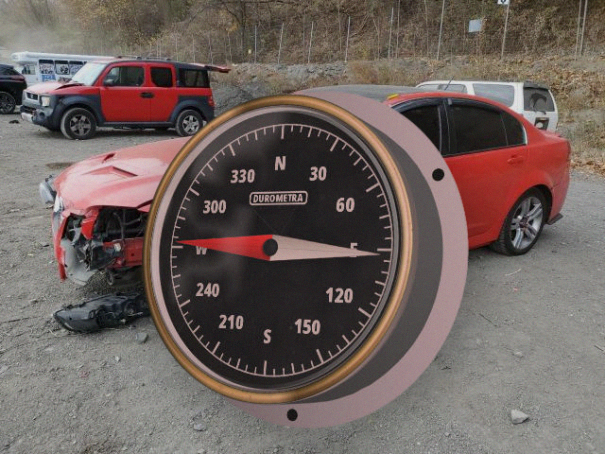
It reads 272.5 °
